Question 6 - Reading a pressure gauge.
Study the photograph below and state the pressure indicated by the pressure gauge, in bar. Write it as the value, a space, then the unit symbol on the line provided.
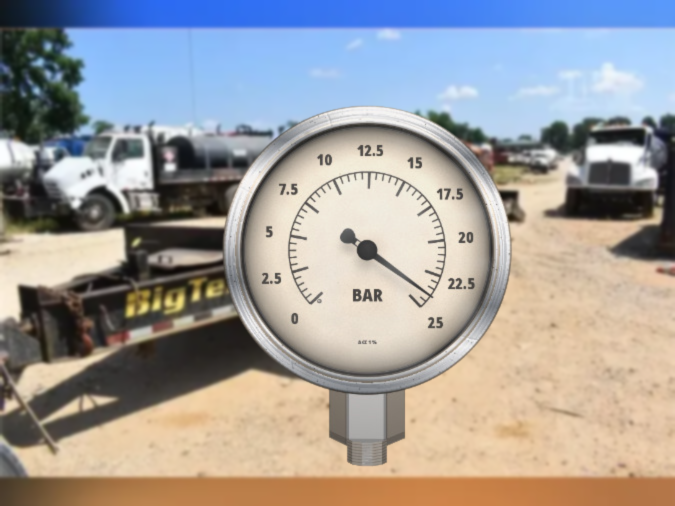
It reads 24 bar
